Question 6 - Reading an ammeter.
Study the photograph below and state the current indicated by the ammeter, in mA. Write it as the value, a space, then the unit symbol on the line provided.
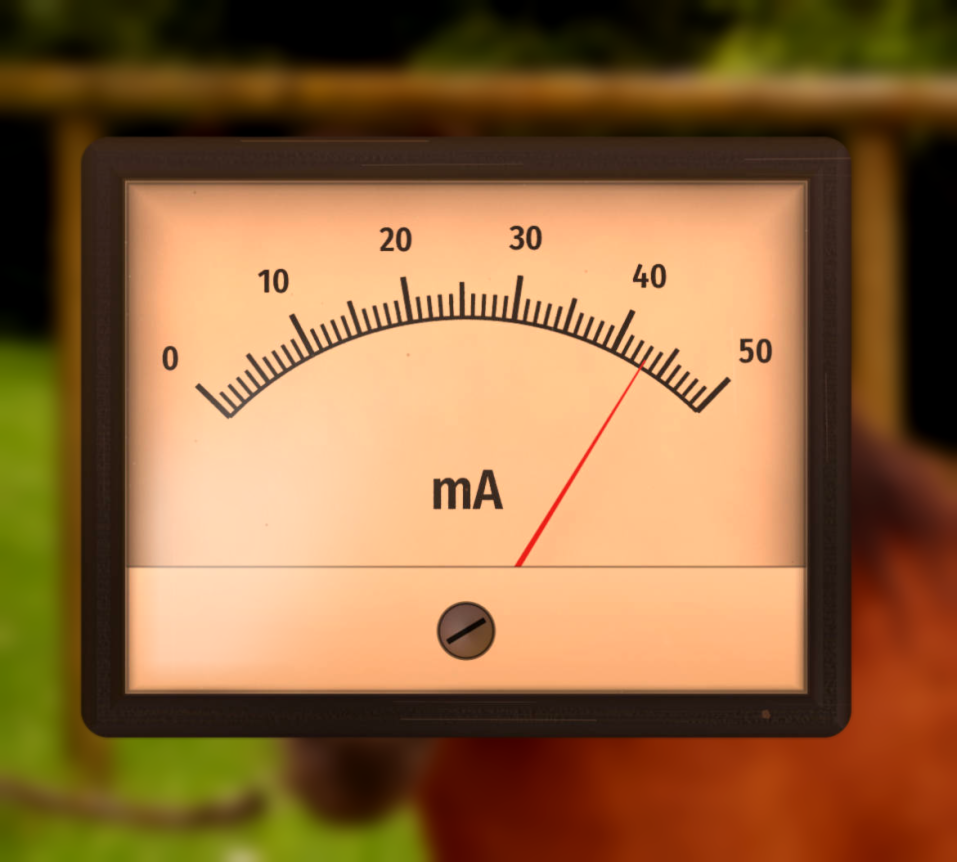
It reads 43 mA
